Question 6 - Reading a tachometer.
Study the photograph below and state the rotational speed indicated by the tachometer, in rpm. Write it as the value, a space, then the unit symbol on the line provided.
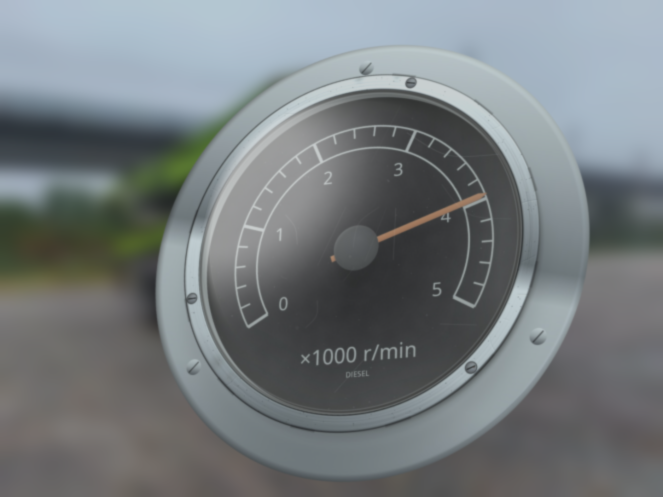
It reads 4000 rpm
